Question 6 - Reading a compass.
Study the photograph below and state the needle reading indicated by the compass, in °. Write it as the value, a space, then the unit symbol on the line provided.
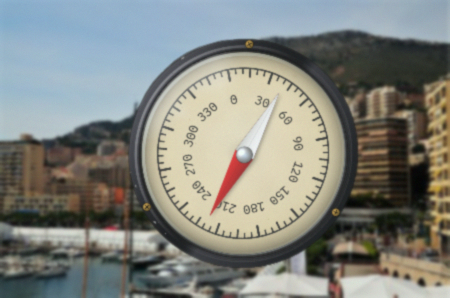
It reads 220 °
